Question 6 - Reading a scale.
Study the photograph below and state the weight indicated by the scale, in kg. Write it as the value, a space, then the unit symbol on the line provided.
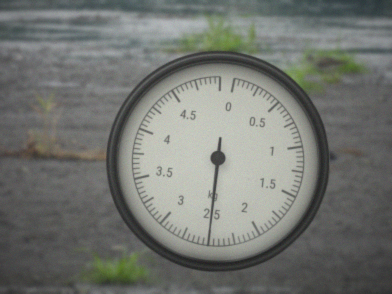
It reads 2.5 kg
